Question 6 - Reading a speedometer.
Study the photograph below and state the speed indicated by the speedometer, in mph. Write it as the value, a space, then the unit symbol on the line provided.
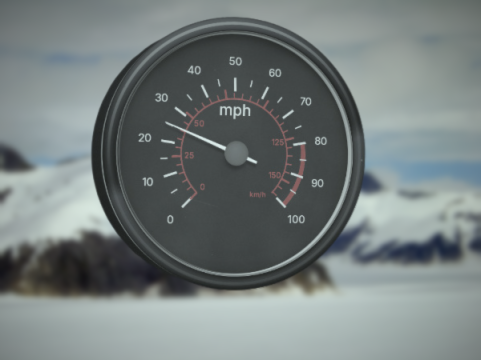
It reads 25 mph
